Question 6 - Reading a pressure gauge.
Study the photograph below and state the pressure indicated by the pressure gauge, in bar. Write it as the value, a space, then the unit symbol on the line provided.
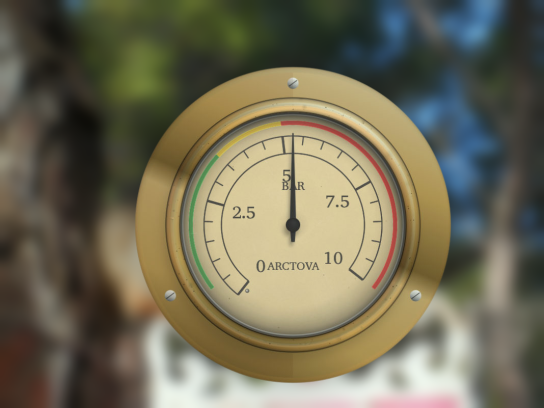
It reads 5.25 bar
